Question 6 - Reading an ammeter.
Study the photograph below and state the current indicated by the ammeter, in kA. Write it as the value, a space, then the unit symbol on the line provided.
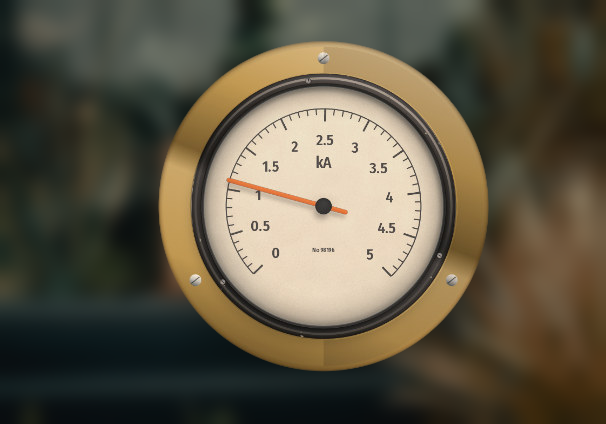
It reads 1.1 kA
